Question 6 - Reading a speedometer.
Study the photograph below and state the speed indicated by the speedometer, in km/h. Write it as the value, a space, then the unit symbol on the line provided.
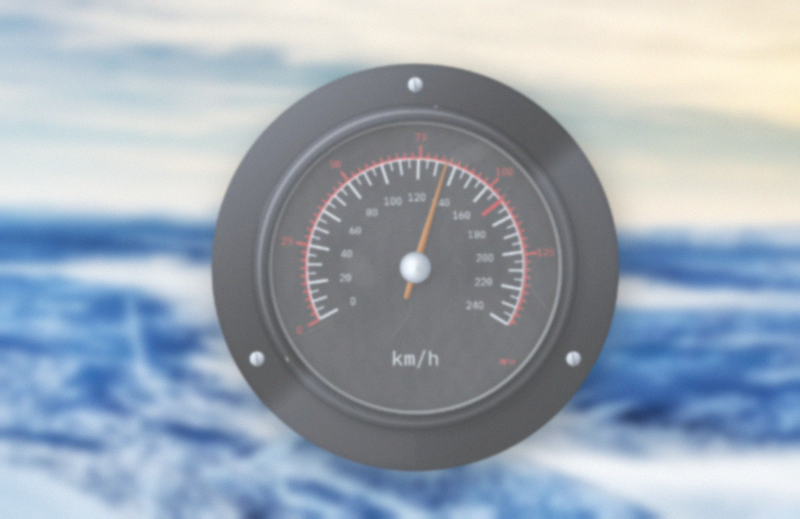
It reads 135 km/h
